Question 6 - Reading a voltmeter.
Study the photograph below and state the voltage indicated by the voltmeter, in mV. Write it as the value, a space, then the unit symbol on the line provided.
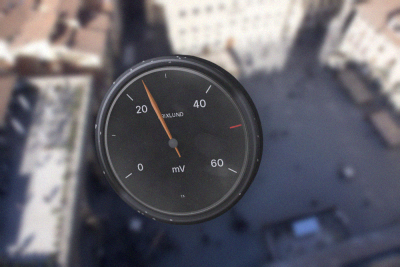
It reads 25 mV
